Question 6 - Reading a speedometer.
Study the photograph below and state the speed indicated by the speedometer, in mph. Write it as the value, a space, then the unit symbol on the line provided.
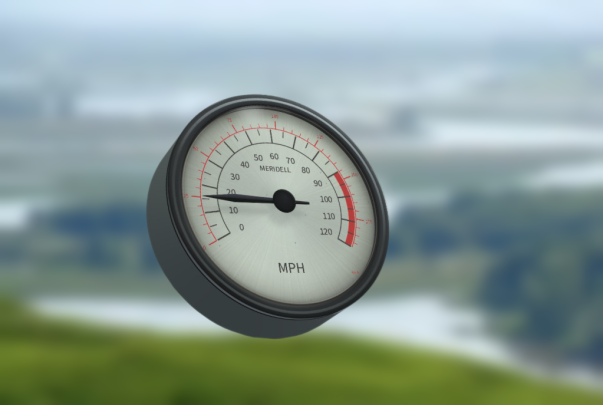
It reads 15 mph
